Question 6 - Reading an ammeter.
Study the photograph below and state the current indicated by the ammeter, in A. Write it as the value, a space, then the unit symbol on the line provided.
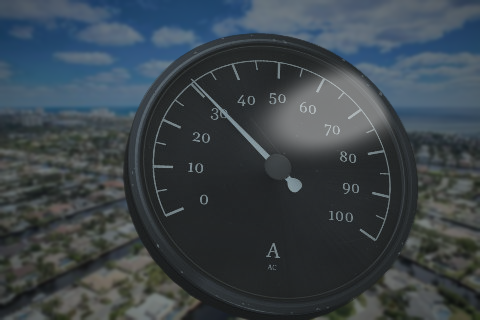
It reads 30 A
